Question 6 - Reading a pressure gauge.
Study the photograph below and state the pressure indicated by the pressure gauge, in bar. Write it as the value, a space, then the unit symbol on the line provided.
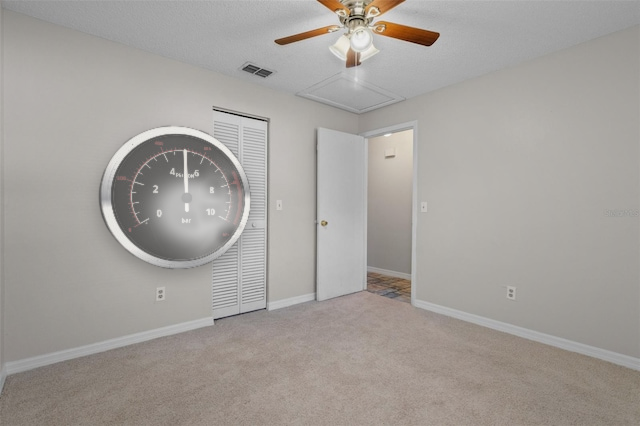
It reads 5 bar
